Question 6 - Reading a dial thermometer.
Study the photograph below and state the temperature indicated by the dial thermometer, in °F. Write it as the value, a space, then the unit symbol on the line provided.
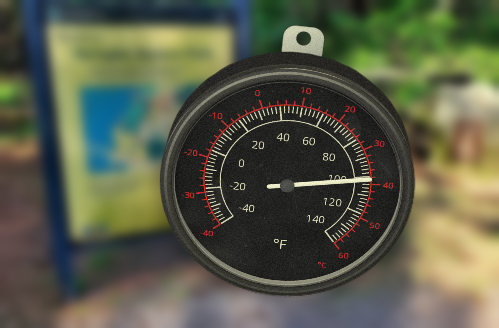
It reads 100 °F
